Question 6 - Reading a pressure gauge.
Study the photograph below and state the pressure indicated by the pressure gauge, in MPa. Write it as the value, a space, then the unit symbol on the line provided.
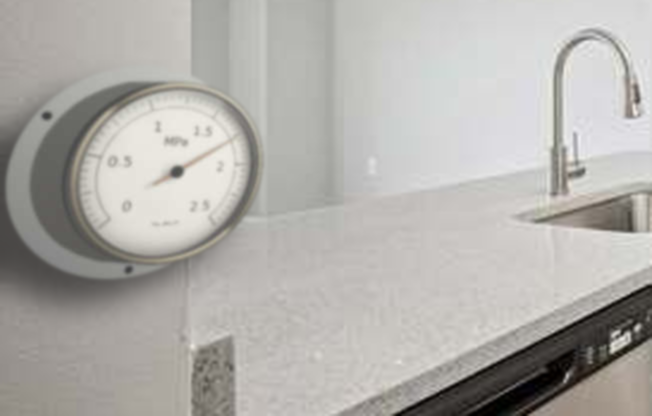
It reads 1.75 MPa
